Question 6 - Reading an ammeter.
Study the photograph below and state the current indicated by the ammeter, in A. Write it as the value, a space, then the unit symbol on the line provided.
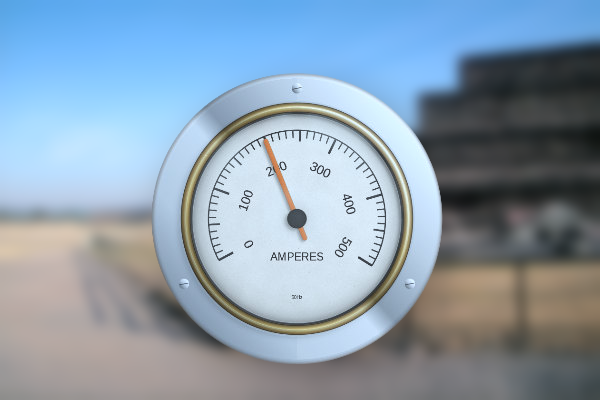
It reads 200 A
